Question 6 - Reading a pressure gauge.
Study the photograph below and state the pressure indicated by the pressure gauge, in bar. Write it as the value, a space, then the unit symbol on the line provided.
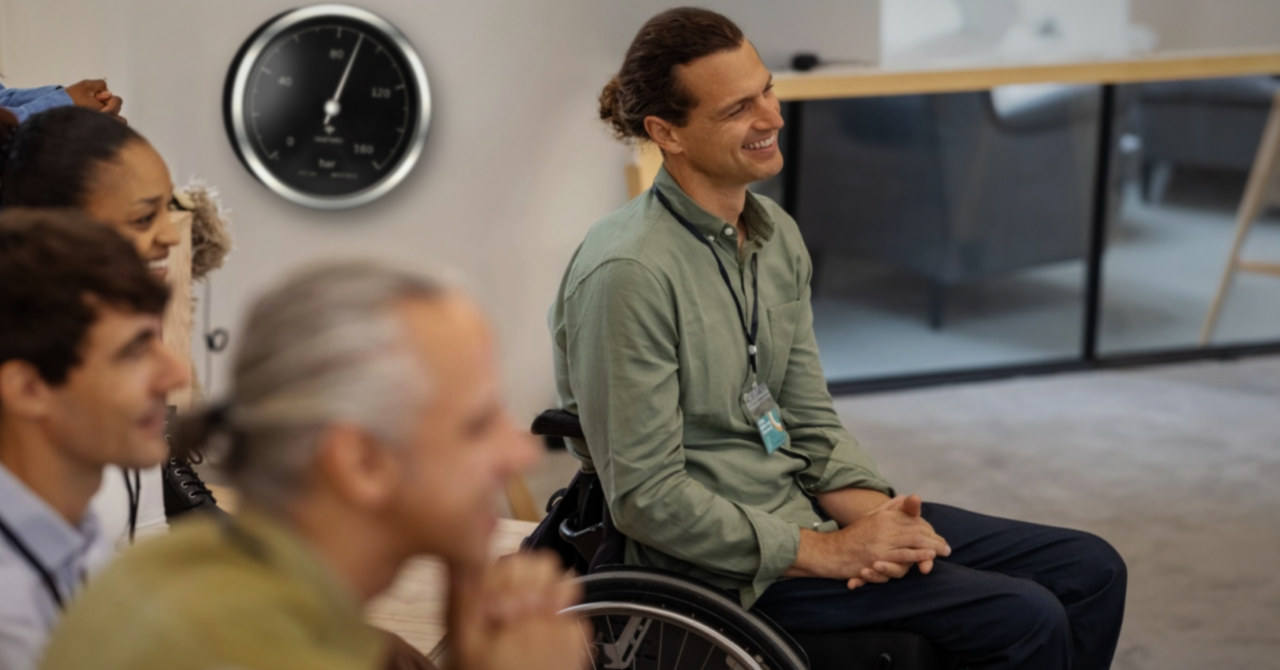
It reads 90 bar
